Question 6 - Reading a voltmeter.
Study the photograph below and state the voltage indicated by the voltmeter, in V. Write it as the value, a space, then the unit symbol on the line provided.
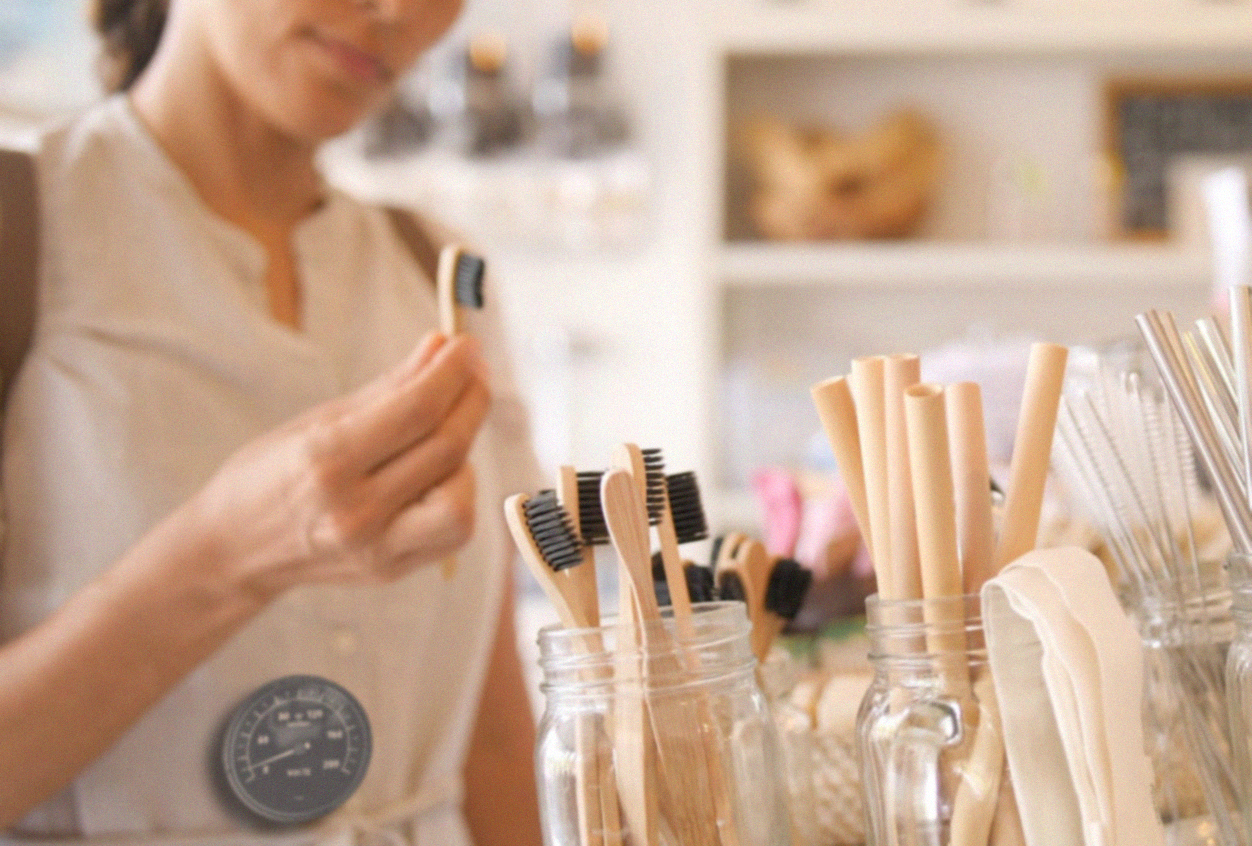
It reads 10 V
